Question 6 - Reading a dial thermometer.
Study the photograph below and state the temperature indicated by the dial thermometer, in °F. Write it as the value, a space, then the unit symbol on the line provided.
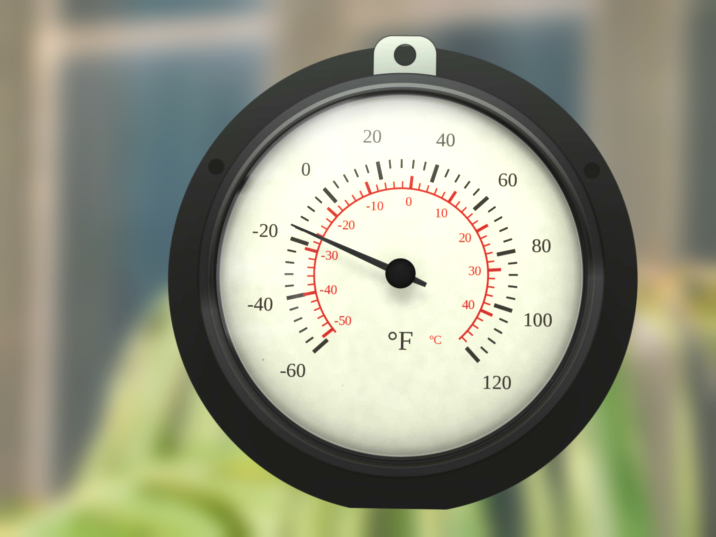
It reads -16 °F
